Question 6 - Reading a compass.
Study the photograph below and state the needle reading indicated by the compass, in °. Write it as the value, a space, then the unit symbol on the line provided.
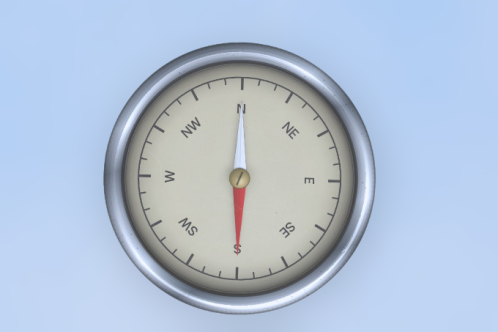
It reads 180 °
